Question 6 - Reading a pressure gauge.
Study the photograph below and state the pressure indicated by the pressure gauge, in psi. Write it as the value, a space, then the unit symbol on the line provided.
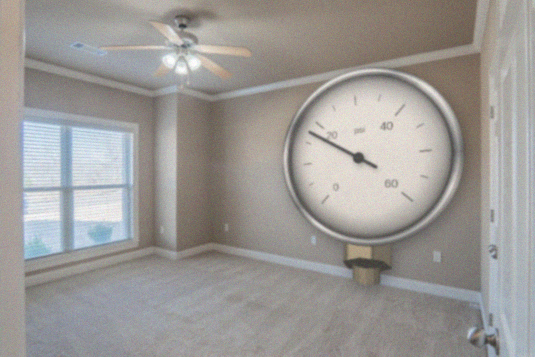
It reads 17.5 psi
